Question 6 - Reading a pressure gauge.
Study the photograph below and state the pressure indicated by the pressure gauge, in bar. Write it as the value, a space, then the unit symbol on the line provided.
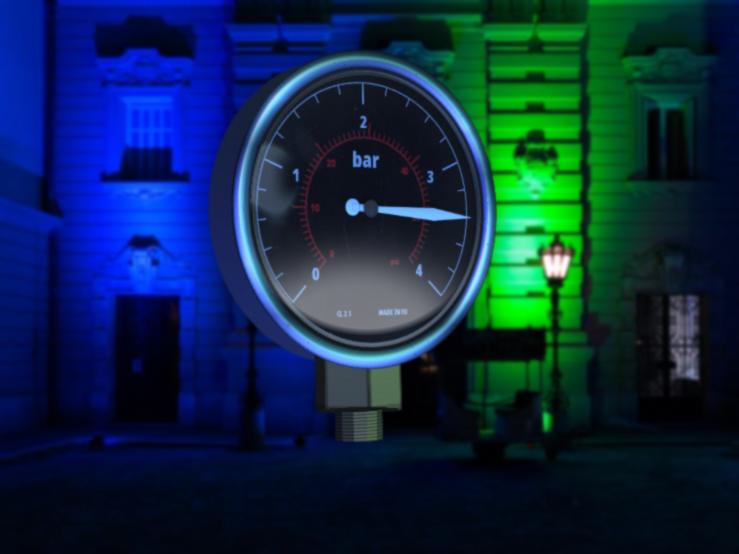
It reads 3.4 bar
